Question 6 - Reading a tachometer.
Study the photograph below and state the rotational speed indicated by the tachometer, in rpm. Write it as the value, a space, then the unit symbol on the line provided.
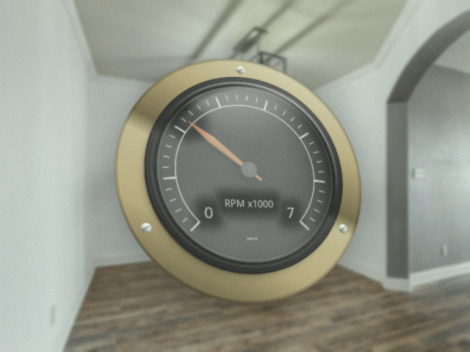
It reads 2200 rpm
